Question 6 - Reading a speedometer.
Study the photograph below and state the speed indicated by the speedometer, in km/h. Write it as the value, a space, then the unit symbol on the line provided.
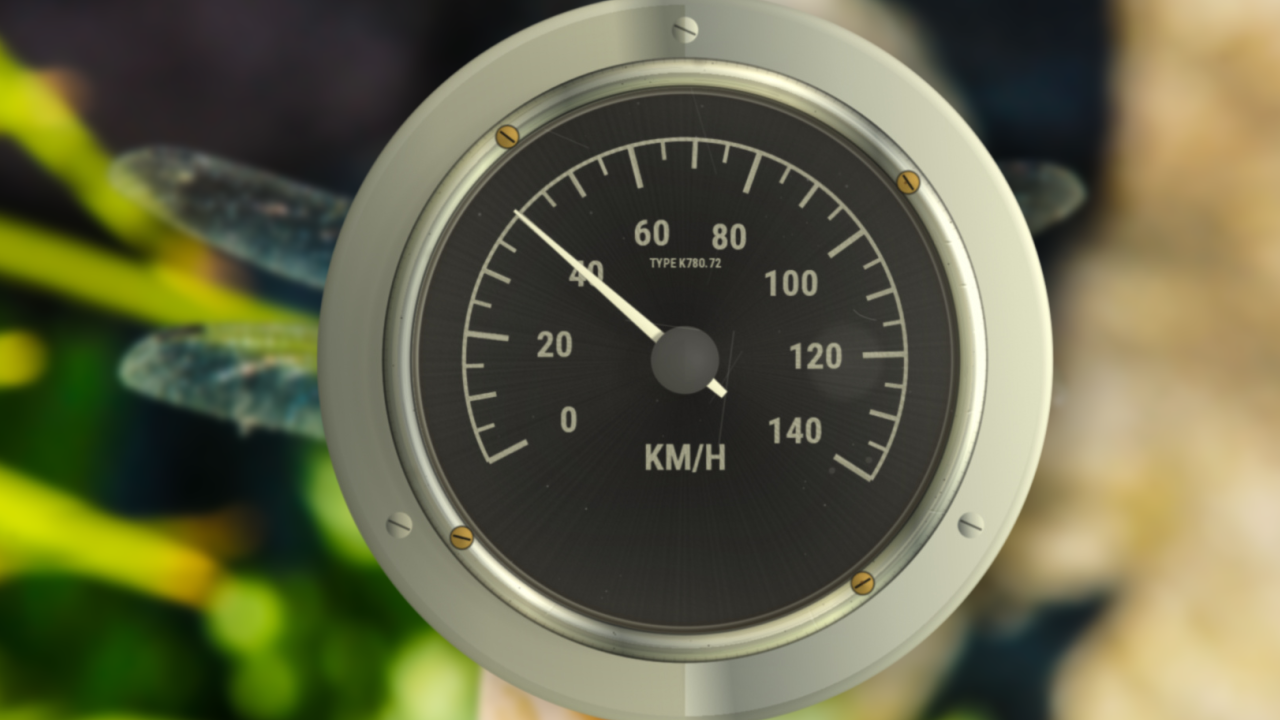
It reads 40 km/h
